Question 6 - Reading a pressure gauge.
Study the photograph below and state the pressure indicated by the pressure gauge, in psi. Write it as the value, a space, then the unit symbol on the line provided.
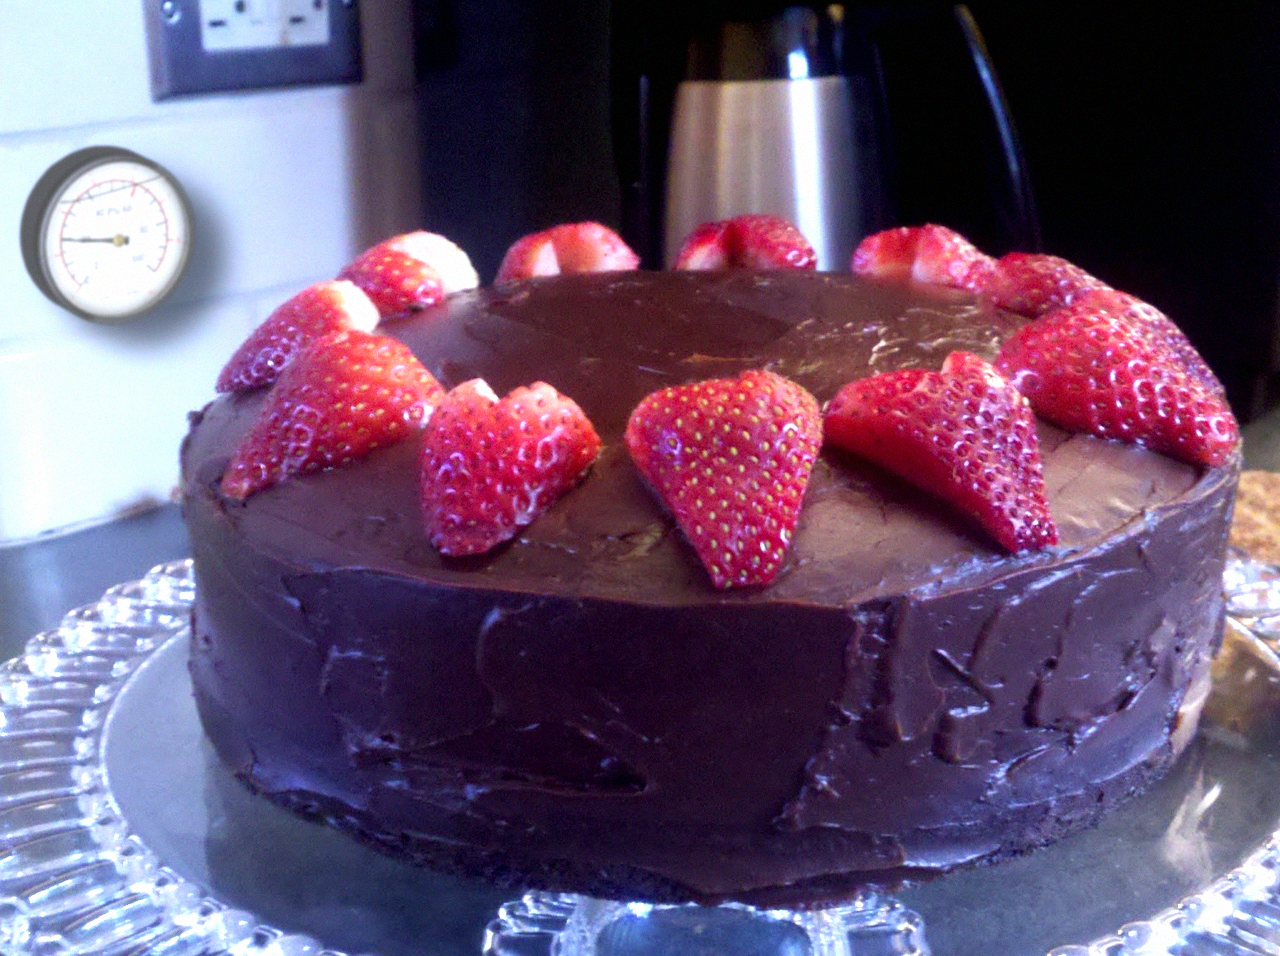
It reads 20 psi
